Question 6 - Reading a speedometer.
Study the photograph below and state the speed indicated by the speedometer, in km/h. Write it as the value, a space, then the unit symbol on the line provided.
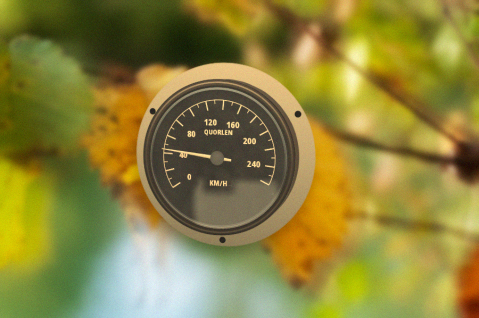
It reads 45 km/h
